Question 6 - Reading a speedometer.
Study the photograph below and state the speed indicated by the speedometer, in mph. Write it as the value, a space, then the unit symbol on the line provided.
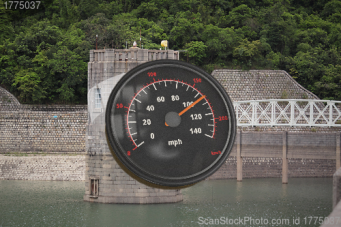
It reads 105 mph
